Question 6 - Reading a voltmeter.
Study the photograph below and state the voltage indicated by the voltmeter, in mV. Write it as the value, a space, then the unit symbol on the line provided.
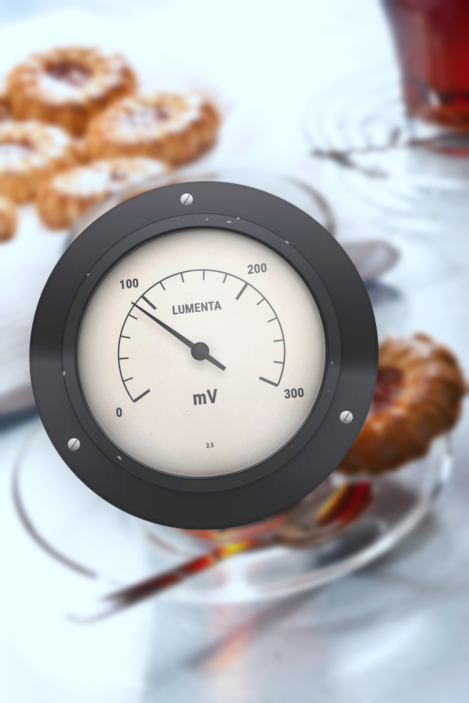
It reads 90 mV
